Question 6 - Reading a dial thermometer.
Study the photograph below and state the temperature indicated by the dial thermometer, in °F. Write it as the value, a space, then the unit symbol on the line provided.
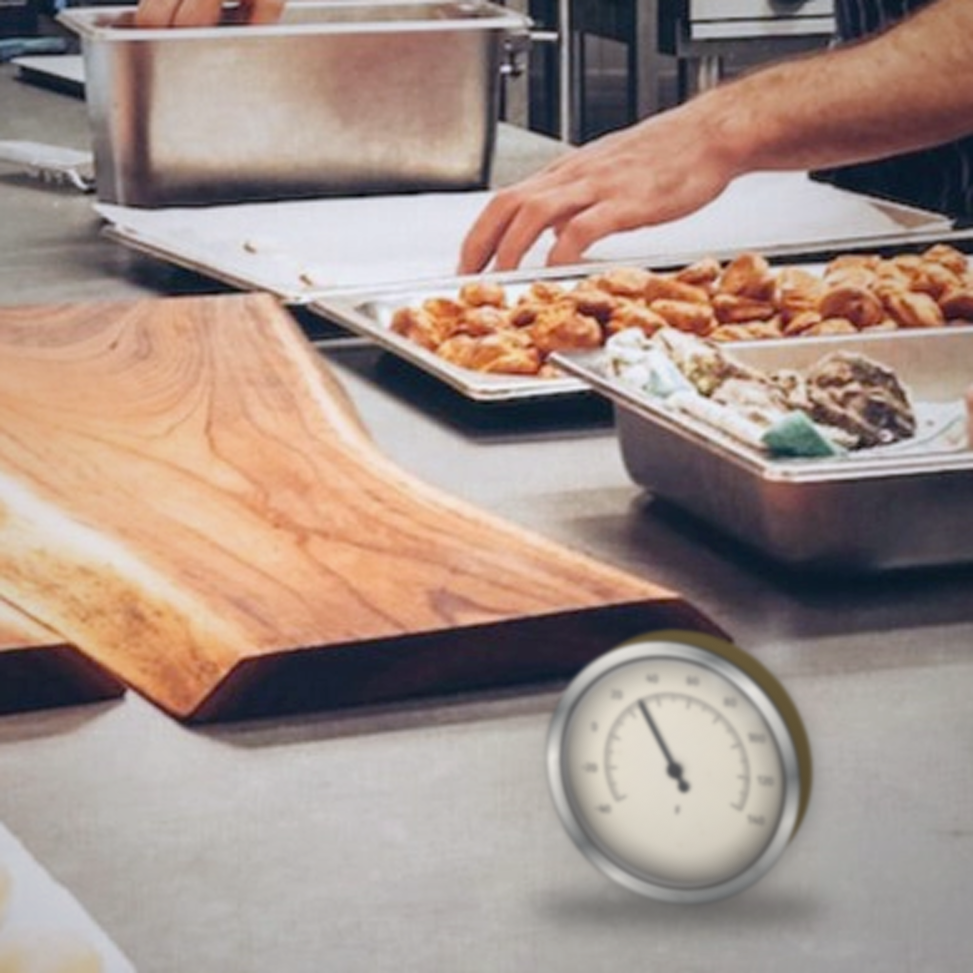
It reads 30 °F
